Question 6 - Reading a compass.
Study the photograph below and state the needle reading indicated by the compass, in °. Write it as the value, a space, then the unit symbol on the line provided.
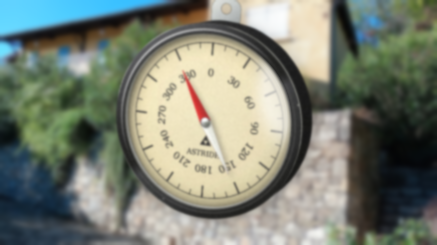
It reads 330 °
